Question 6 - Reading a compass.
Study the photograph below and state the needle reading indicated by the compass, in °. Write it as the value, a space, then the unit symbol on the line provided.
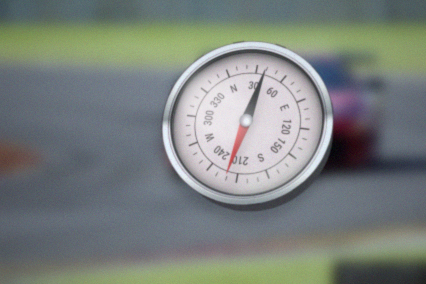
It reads 220 °
